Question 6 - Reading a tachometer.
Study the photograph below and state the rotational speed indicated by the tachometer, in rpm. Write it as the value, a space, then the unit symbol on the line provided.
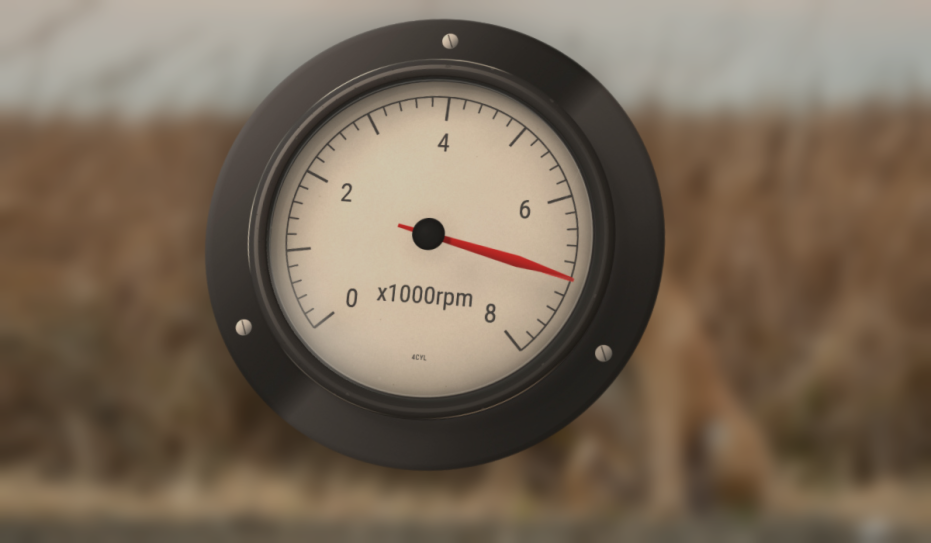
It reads 7000 rpm
